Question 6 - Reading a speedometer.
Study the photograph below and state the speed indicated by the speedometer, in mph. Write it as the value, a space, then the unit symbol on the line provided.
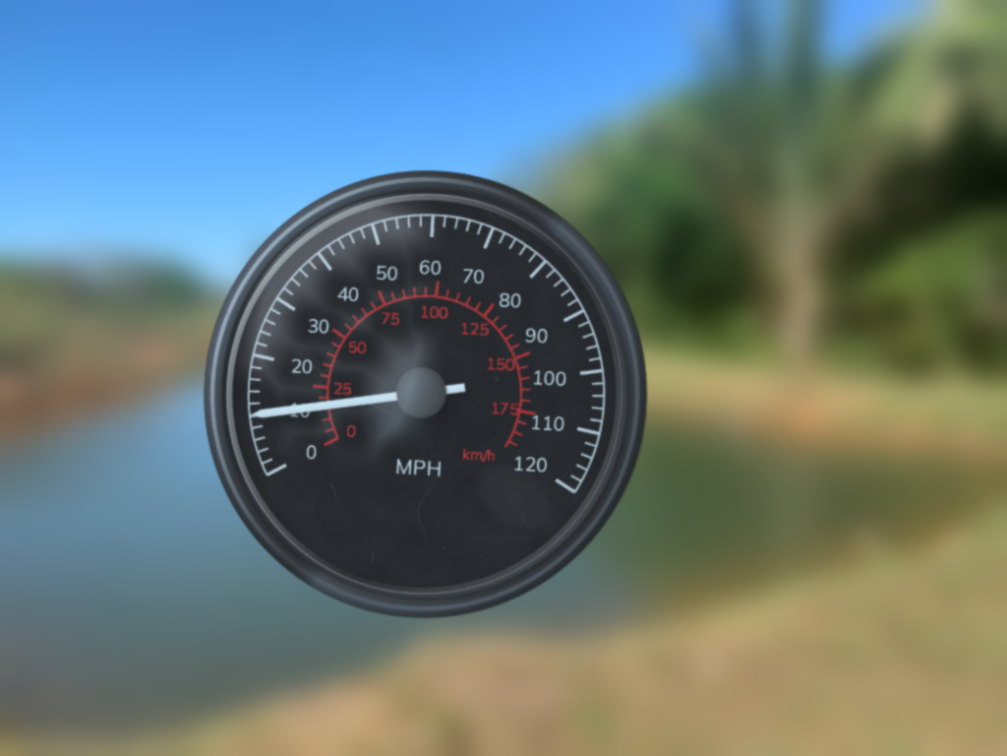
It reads 10 mph
